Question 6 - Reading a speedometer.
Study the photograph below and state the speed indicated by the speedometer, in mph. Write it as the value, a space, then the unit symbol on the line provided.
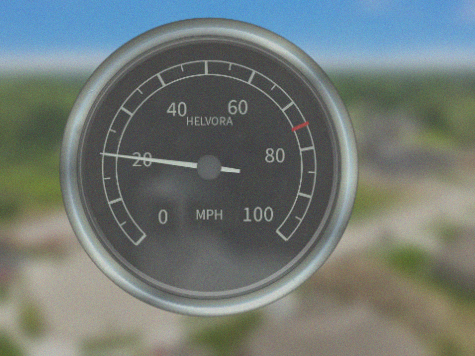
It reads 20 mph
